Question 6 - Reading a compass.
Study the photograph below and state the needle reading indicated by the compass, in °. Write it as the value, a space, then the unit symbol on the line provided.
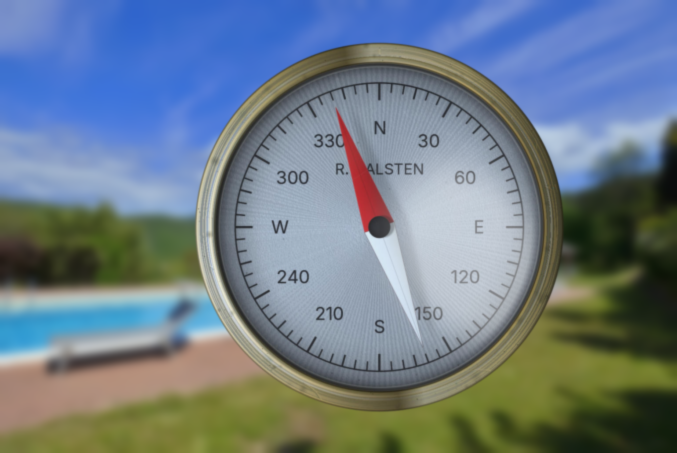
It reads 340 °
